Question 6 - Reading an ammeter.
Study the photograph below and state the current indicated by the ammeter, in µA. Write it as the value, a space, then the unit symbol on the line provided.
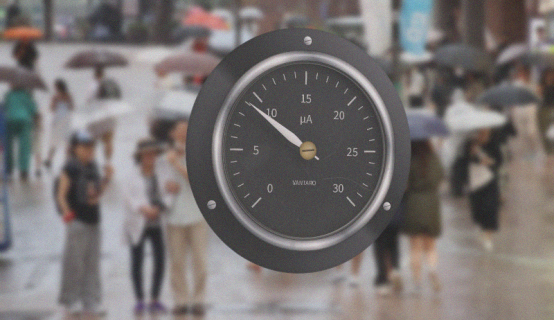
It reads 9 µA
